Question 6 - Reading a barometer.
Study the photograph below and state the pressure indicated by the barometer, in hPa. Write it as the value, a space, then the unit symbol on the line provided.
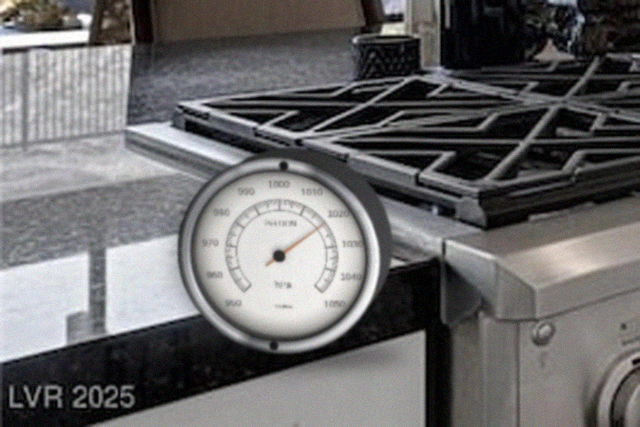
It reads 1020 hPa
